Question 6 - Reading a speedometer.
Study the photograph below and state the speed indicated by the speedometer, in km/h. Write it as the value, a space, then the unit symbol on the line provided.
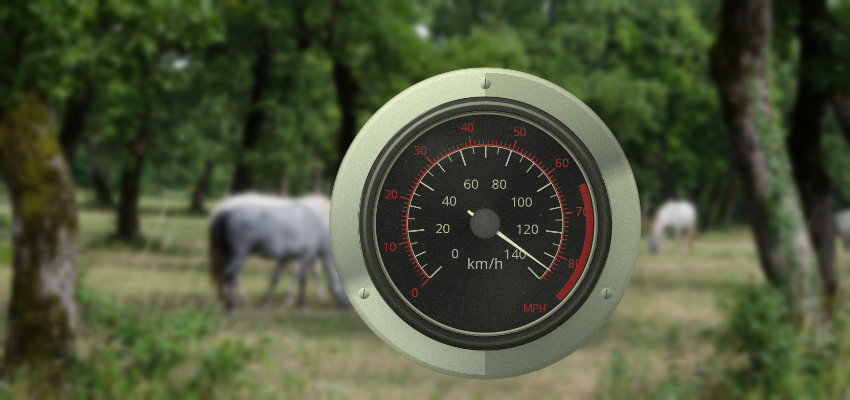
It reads 135 km/h
